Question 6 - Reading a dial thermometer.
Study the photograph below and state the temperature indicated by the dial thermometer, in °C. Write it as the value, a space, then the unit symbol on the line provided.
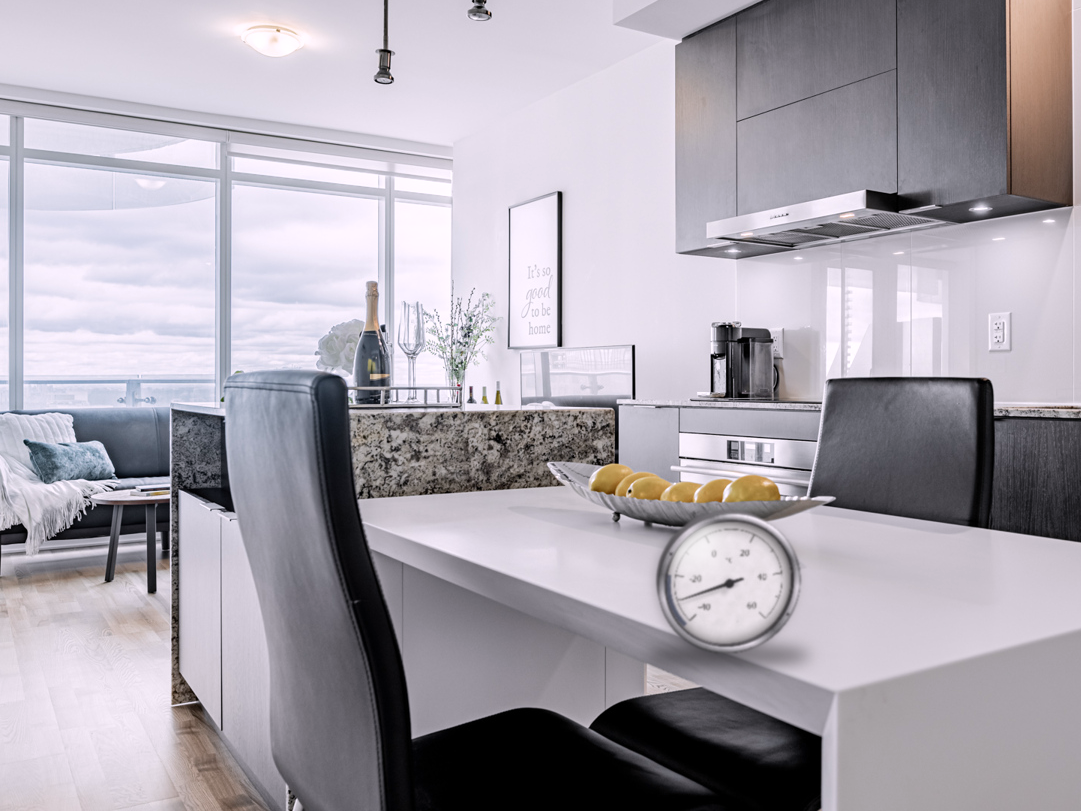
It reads -30 °C
